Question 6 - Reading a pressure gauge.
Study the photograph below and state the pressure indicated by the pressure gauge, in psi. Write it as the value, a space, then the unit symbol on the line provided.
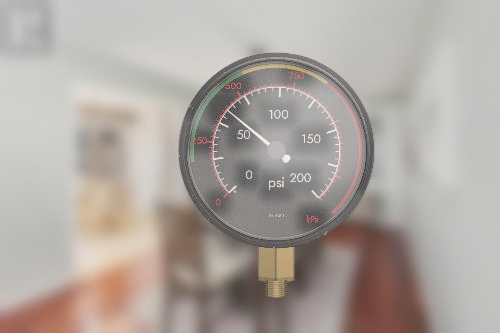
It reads 60 psi
